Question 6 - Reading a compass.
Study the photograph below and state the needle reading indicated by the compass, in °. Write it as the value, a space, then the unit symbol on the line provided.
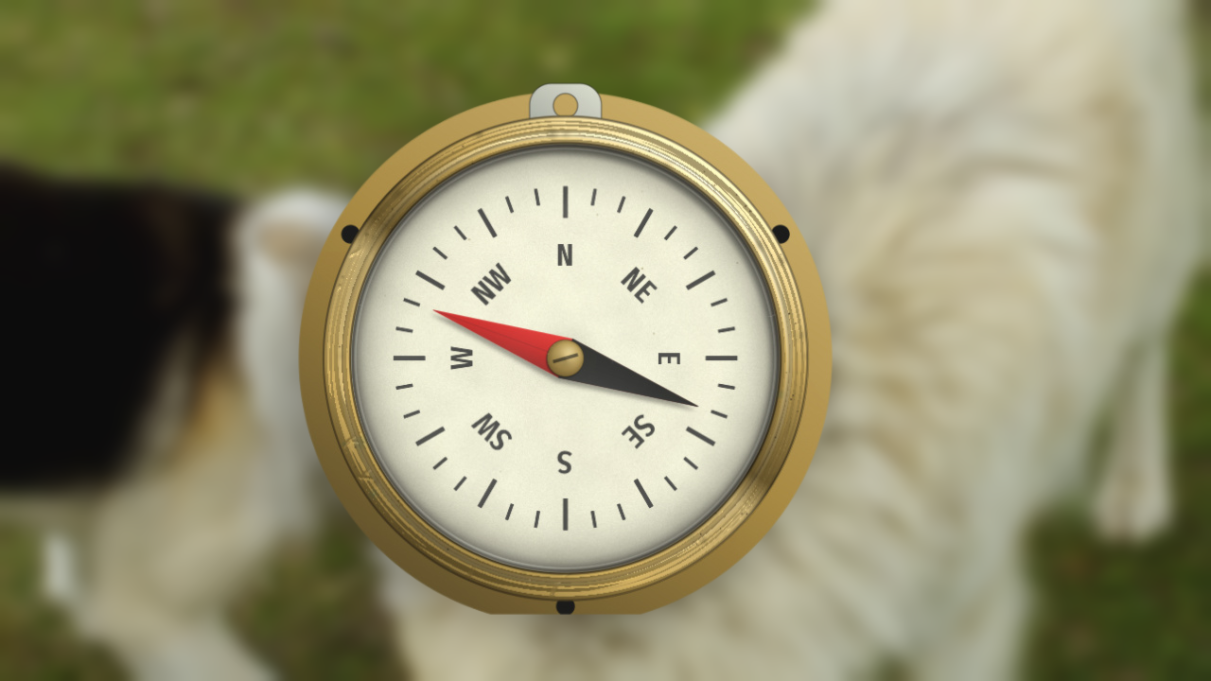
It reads 290 °
